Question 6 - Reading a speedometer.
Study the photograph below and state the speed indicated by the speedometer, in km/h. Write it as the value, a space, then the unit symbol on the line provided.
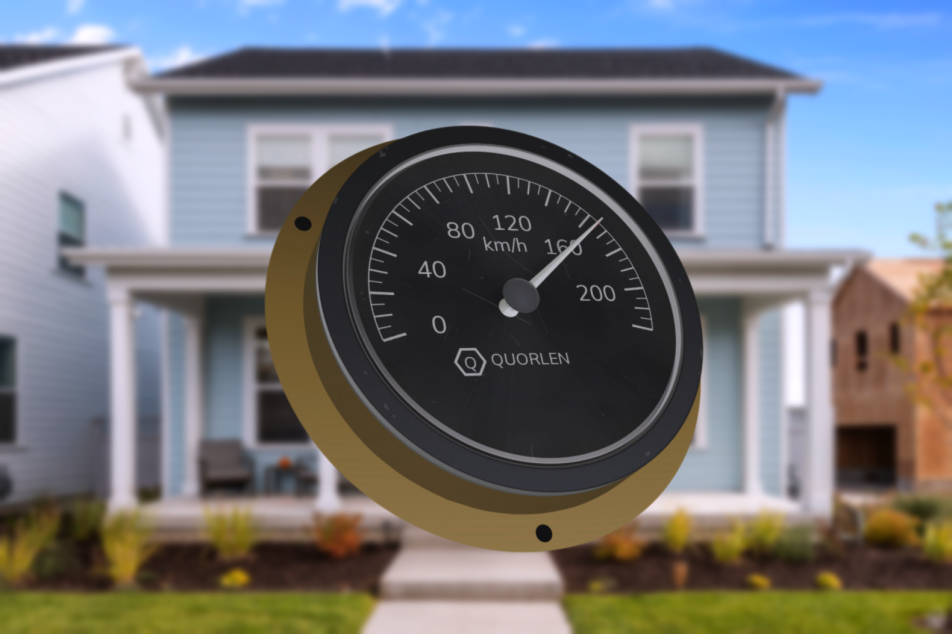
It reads 165 km/h
